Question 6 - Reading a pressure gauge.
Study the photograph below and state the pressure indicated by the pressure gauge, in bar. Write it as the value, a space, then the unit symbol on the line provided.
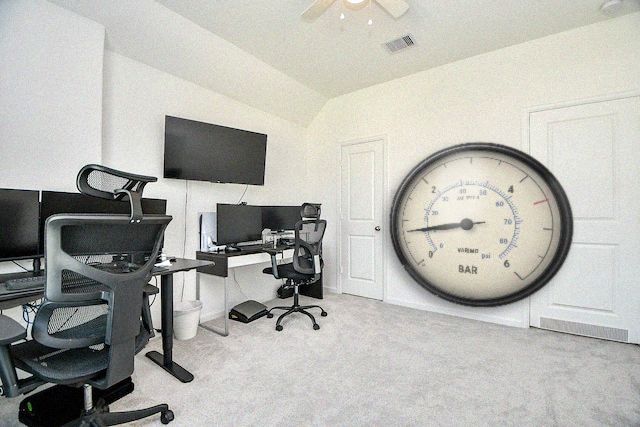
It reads 0.75 bar
